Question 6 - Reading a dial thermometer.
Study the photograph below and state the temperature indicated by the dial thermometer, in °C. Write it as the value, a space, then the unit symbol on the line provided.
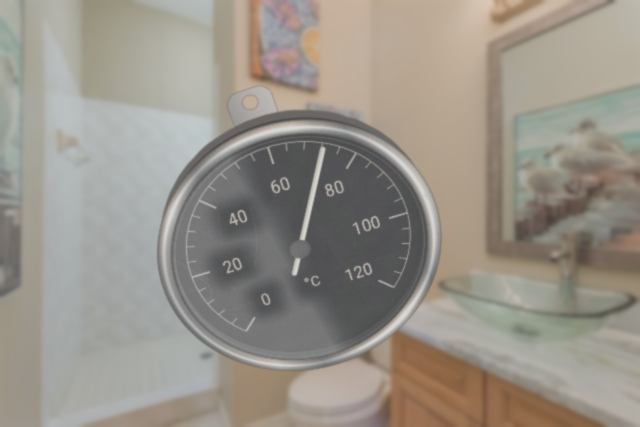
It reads 72 °C
